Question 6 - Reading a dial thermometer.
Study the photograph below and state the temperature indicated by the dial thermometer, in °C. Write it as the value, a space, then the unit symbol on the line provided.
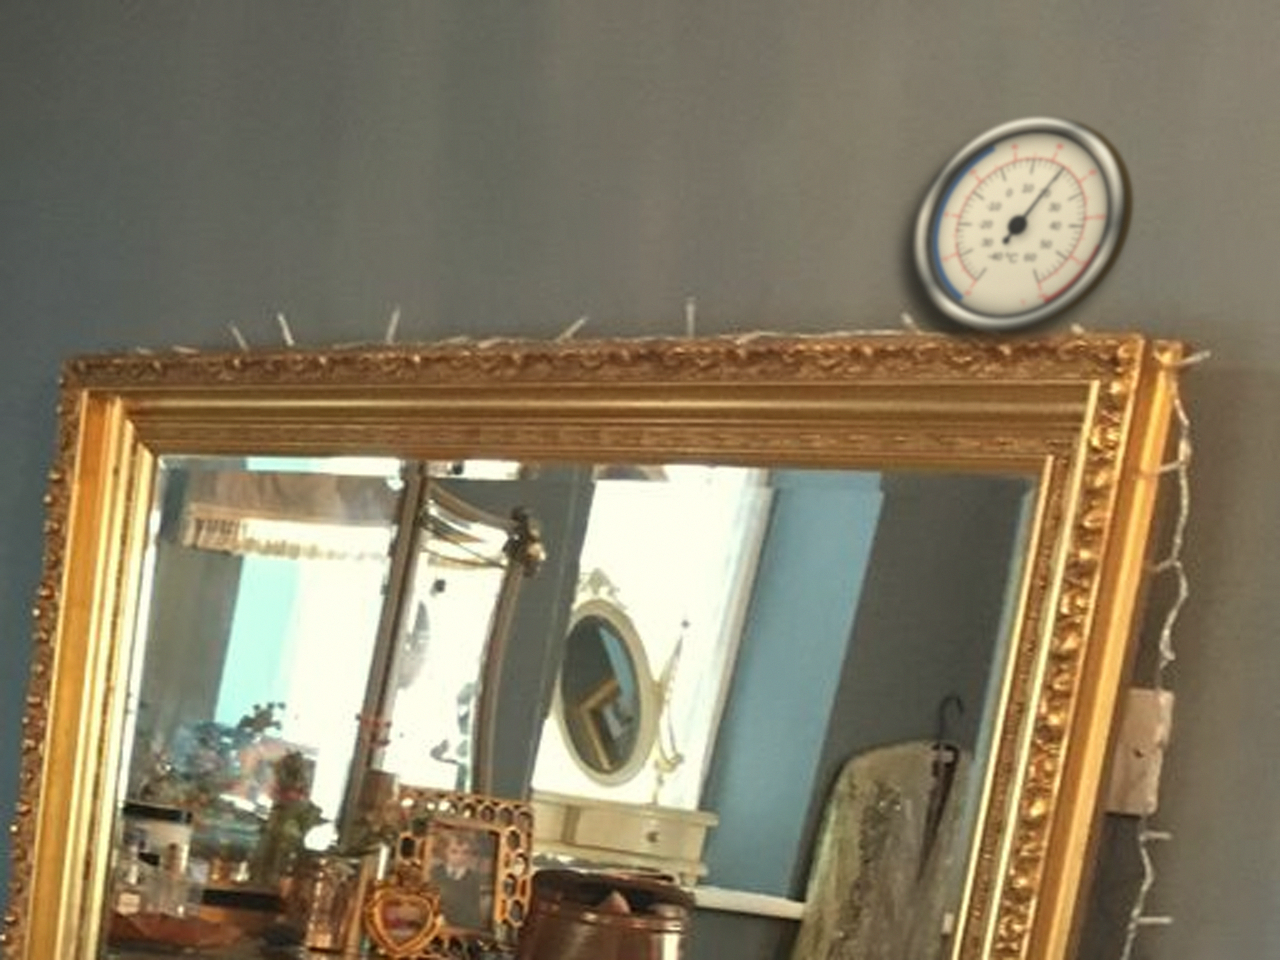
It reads 20 °C
